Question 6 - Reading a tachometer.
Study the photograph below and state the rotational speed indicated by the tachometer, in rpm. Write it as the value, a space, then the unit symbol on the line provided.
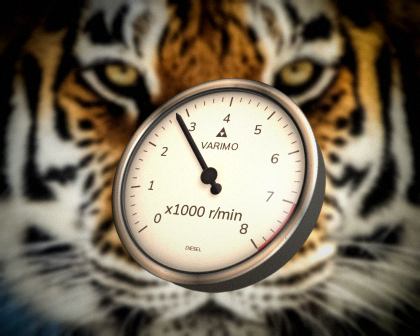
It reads 2800 rpm
